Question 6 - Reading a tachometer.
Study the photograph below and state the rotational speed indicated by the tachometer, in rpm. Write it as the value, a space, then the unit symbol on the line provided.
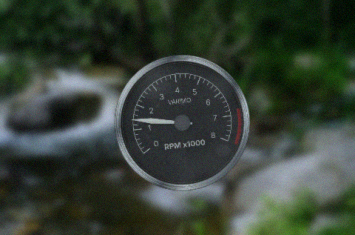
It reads 1400 rpm
